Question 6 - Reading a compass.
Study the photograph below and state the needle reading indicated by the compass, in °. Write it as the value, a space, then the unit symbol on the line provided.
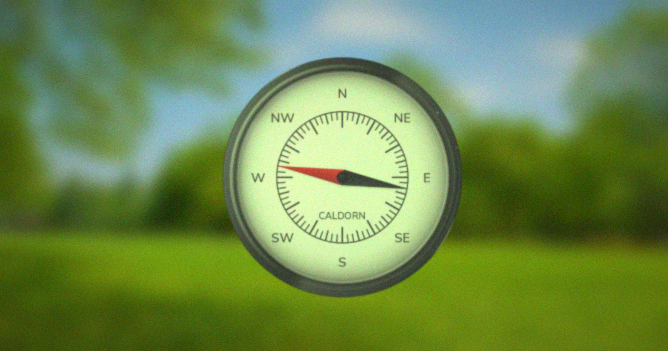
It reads 280 °
